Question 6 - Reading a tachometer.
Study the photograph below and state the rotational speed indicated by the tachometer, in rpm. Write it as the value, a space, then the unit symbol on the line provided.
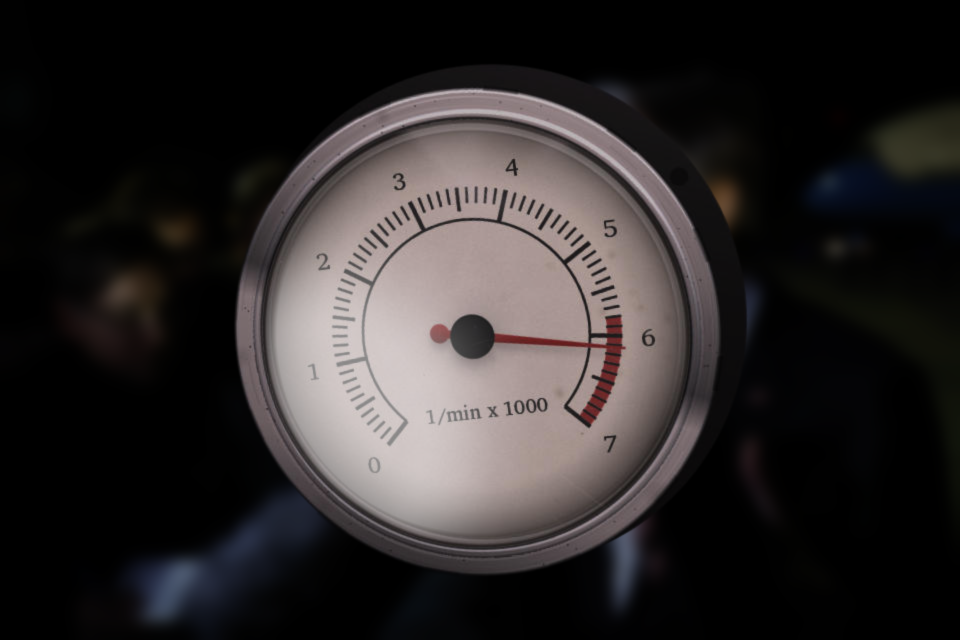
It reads 6100 rpm
